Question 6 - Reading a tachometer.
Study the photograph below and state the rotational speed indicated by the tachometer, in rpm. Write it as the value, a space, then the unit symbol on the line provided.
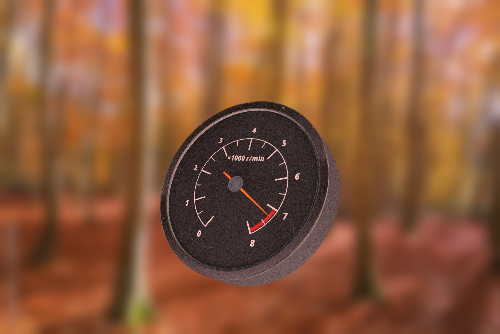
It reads 7250 rpm
